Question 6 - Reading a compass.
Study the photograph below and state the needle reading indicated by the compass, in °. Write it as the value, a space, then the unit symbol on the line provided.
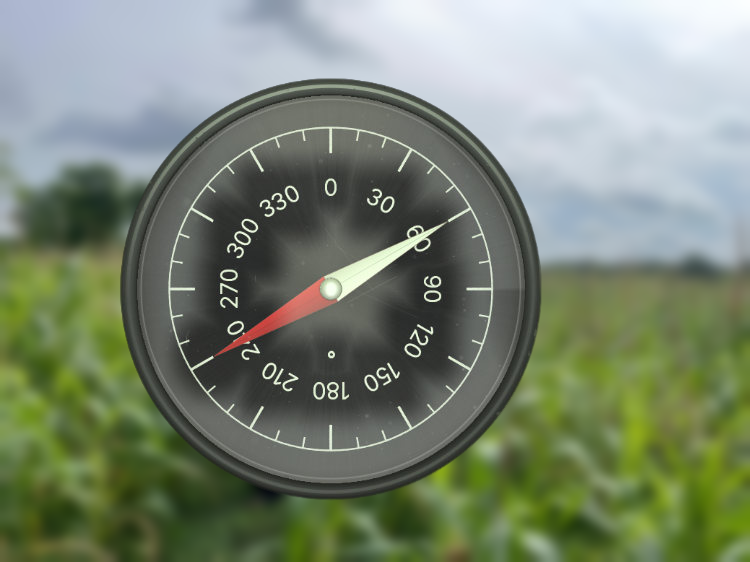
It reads 240 °
